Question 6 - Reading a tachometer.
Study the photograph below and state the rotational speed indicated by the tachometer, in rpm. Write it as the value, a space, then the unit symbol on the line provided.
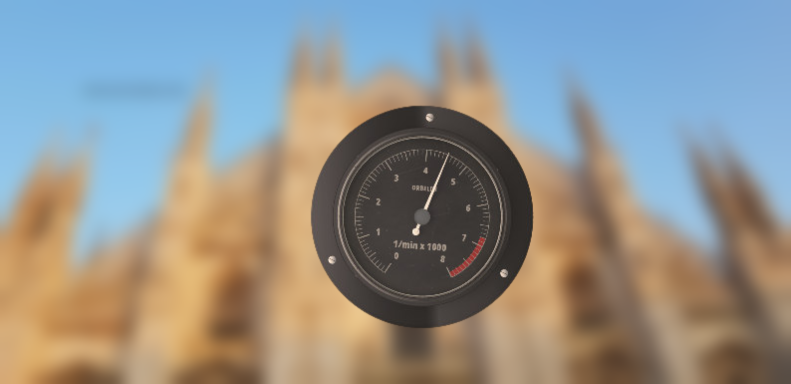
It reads 4500 rpm
